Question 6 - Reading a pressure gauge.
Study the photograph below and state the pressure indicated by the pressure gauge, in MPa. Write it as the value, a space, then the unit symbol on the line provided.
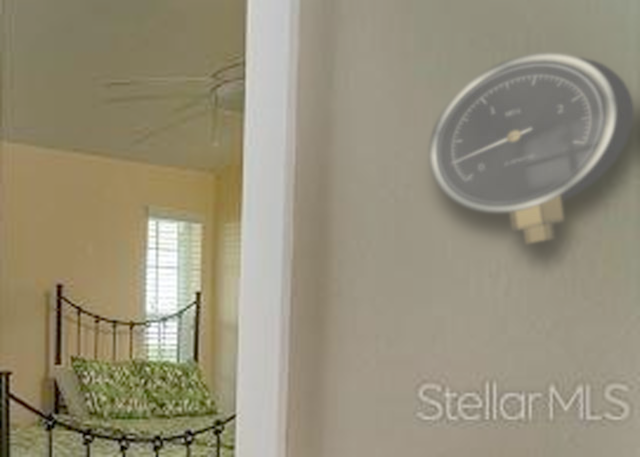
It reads 0.25 MPa
